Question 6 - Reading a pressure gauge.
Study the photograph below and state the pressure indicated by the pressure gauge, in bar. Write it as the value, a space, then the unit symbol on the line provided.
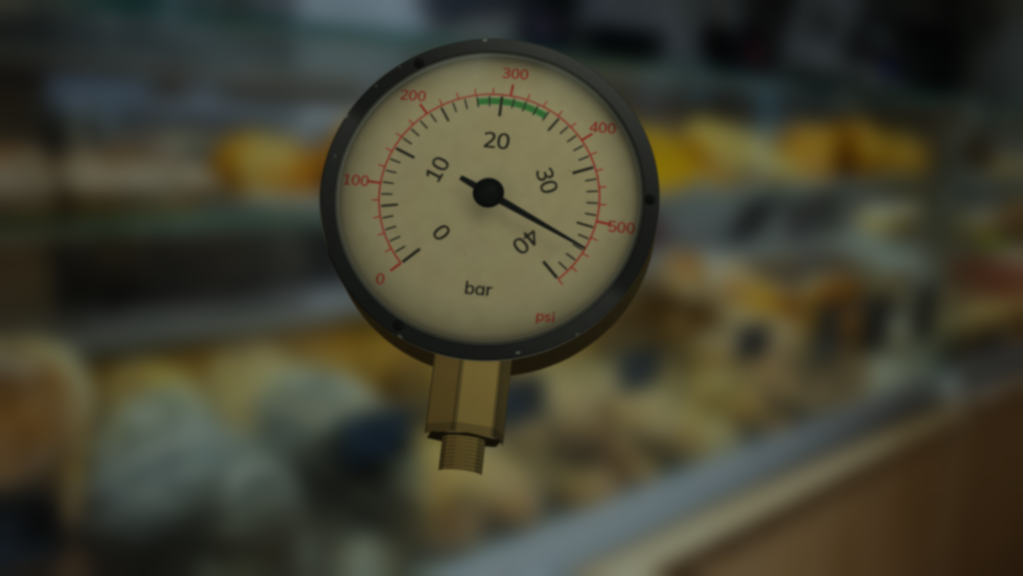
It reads 37 bar
